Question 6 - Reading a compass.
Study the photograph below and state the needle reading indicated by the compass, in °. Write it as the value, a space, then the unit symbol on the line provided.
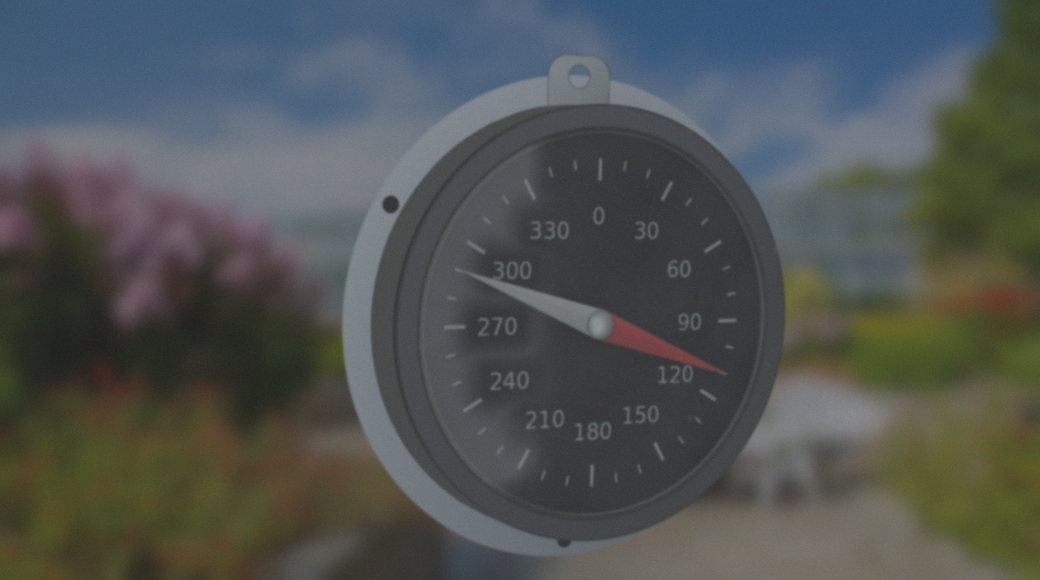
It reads 110 °
